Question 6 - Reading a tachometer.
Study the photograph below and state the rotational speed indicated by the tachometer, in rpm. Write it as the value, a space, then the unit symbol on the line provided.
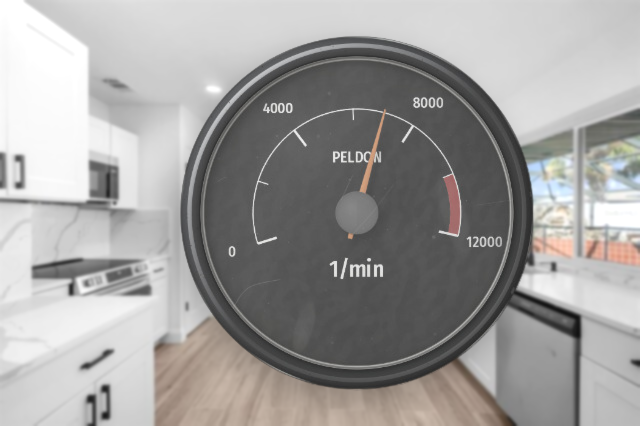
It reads 7000 rpm
